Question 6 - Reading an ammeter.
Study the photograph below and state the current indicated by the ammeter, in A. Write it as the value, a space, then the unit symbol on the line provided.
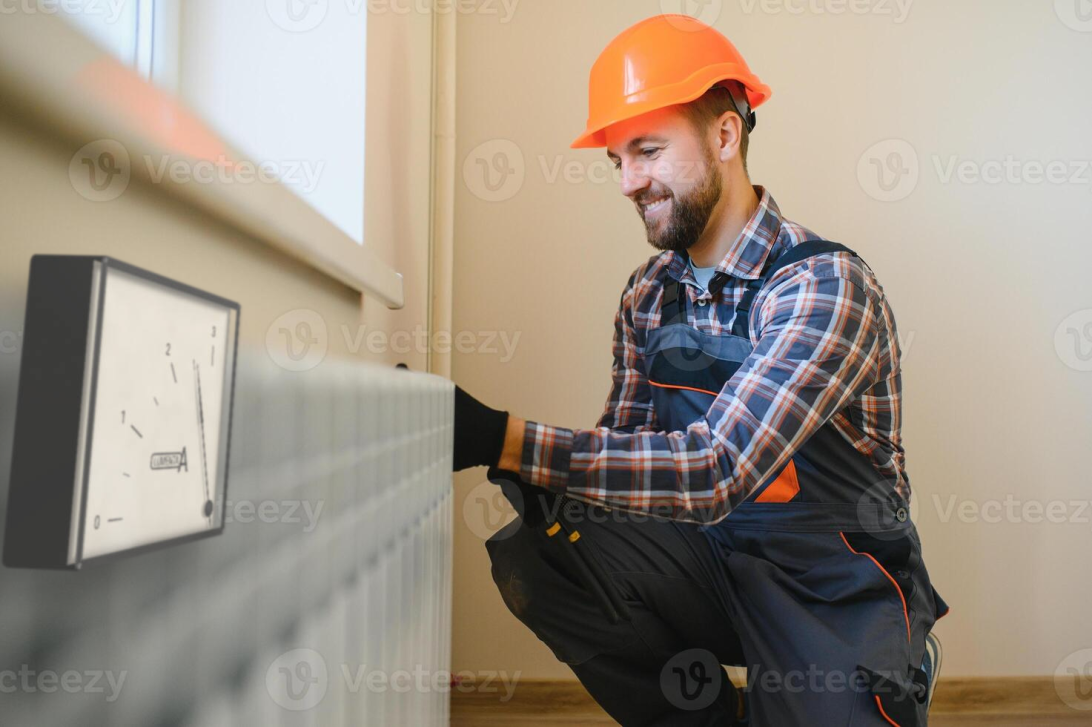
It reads 2.5 A
